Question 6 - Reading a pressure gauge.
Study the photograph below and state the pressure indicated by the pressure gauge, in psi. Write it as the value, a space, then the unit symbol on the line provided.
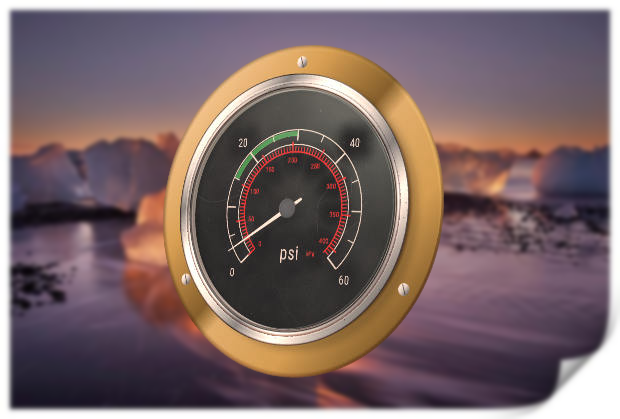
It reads 2.5 psi
